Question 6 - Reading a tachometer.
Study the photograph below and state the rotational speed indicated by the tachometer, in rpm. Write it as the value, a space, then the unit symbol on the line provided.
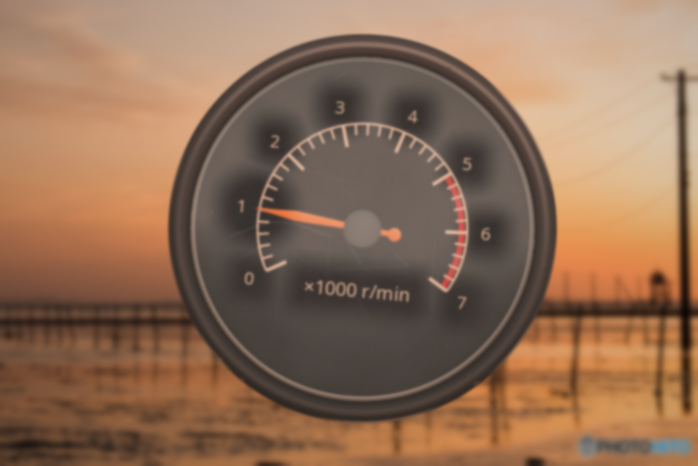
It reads 1000 rpm
